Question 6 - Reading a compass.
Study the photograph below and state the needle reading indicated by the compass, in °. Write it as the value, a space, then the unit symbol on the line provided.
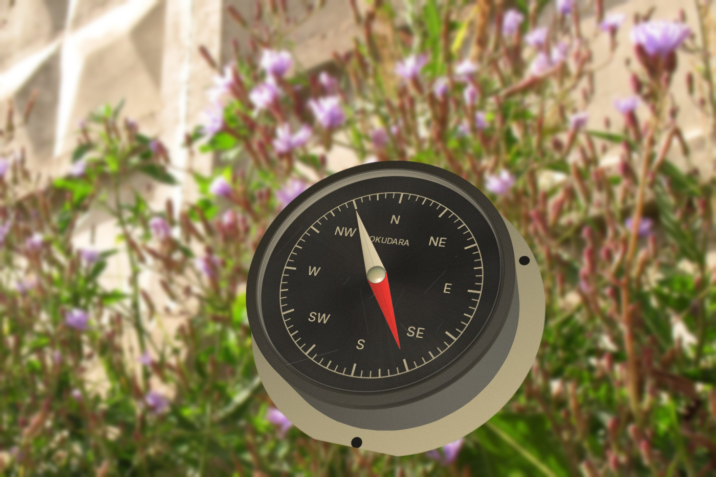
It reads 150 °
